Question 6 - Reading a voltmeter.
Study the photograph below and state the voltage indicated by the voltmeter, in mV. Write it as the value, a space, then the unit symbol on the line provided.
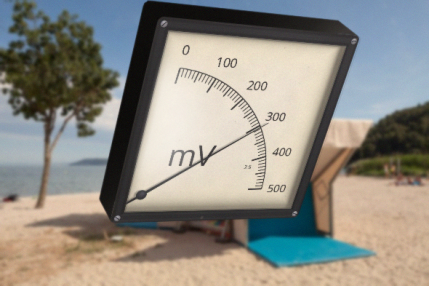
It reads 300 mV
